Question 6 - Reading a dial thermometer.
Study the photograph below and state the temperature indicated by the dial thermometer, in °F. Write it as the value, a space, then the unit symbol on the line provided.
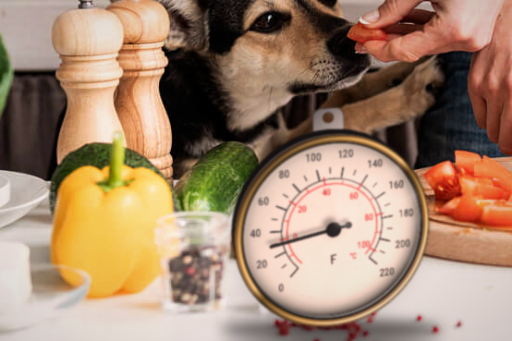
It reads 30 °F
